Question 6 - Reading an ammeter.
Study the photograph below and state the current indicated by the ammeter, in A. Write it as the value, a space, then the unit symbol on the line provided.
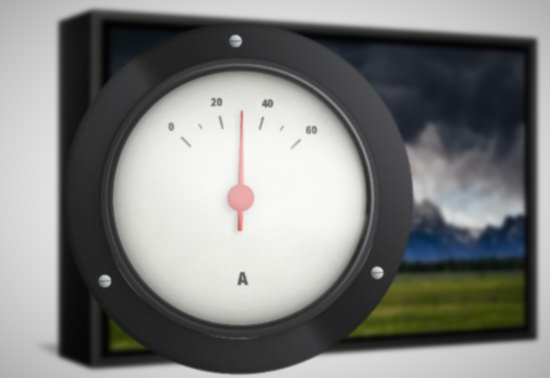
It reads 30 A
